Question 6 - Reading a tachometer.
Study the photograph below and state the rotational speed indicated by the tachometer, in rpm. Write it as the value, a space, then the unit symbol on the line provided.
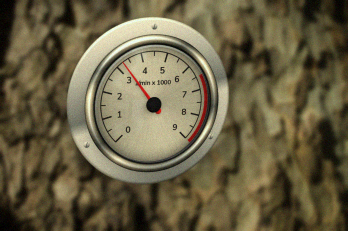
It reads 3250 rpm
